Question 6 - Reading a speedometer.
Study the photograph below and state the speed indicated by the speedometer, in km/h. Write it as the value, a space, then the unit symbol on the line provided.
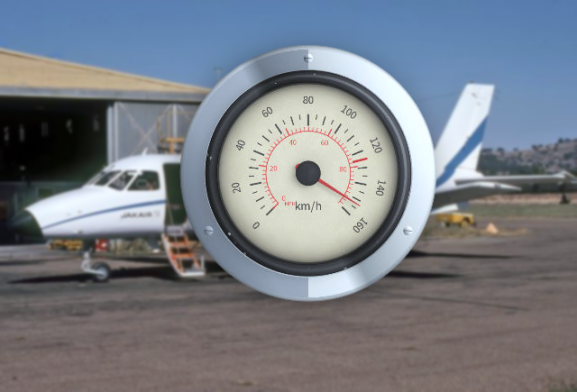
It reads 152.5 km/h
